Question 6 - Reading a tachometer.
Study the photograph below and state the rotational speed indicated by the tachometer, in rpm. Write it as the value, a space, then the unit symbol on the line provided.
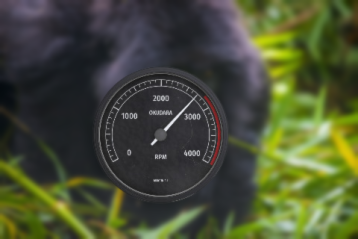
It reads 2700 rpm
